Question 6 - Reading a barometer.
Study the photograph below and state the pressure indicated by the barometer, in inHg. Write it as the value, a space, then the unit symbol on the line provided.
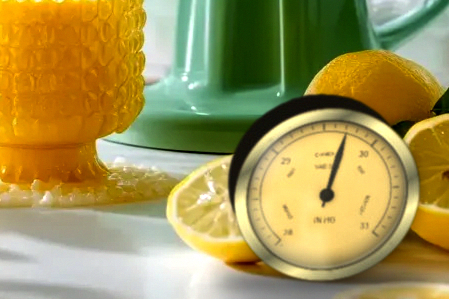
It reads 29.7 inHg
